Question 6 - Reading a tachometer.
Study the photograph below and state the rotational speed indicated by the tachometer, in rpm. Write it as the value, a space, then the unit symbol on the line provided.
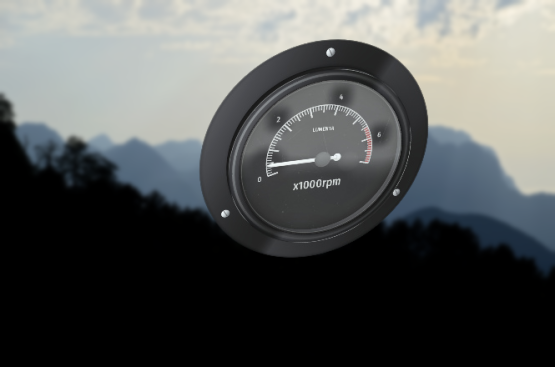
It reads 500 rpm
